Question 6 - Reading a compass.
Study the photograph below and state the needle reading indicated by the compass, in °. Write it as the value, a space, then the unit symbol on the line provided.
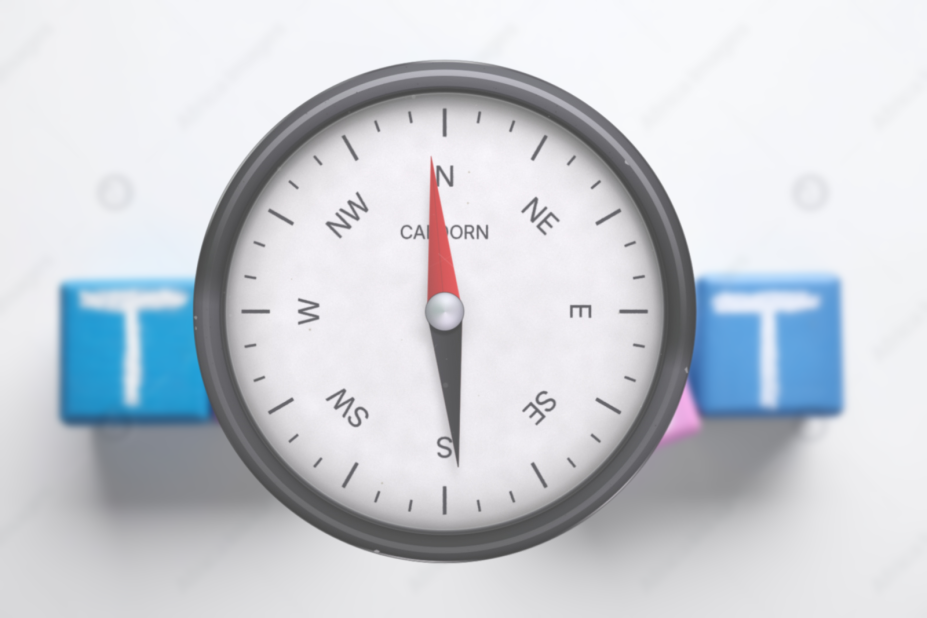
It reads 355 °
